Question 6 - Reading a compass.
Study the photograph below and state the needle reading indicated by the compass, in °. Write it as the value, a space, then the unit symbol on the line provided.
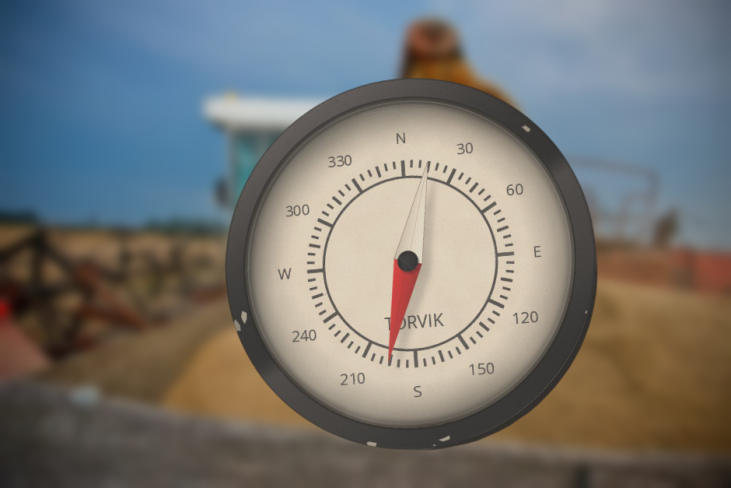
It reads 195 °
